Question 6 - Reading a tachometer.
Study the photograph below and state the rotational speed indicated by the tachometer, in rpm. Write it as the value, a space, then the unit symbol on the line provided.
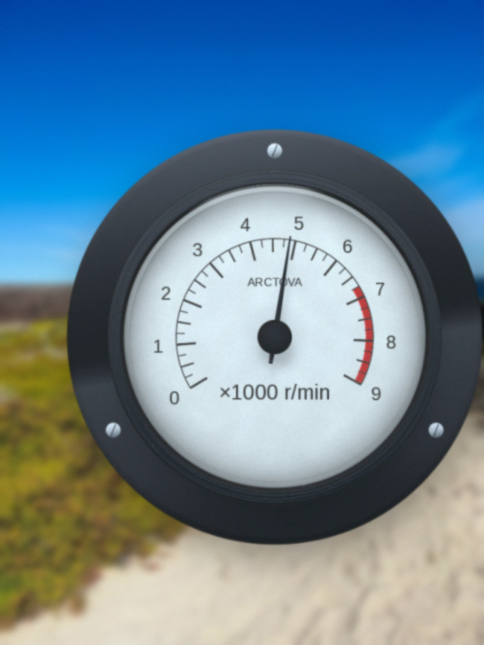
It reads 4875 rpm
